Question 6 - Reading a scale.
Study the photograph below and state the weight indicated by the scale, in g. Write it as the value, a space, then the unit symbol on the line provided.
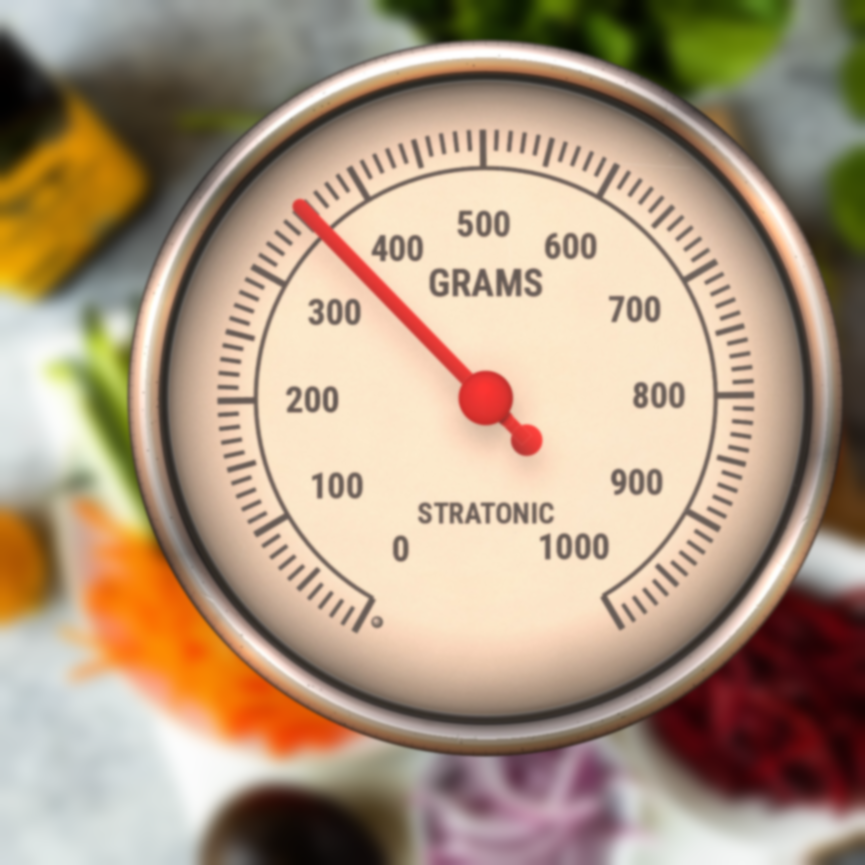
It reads 355 g
